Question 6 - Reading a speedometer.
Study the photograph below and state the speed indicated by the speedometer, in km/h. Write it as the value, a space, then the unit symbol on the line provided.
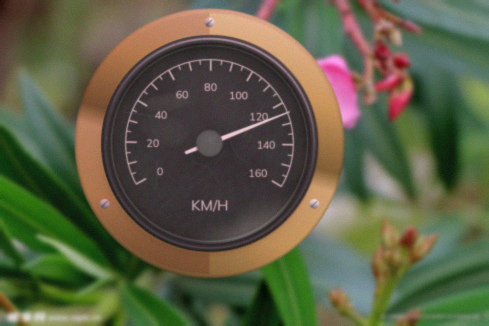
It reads 125 km/h
